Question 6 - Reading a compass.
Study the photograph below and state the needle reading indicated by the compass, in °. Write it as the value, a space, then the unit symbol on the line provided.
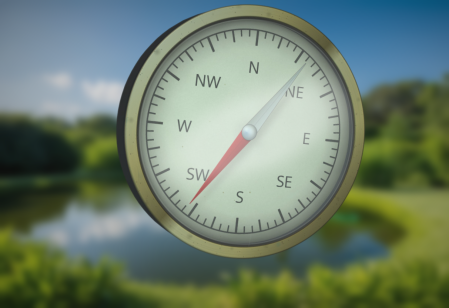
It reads 215 °
